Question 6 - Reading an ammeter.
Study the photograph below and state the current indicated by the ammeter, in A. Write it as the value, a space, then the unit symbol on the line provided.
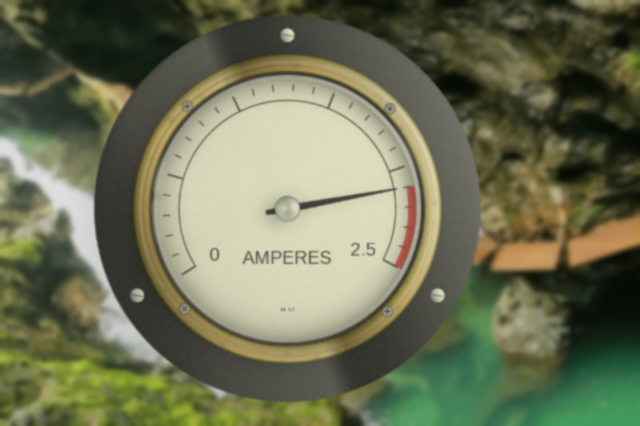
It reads 2.1 A
